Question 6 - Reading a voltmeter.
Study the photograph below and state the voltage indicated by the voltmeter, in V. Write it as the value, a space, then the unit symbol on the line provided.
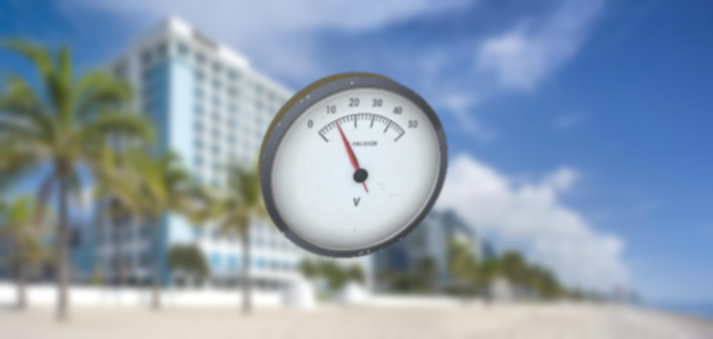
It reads 10 V
